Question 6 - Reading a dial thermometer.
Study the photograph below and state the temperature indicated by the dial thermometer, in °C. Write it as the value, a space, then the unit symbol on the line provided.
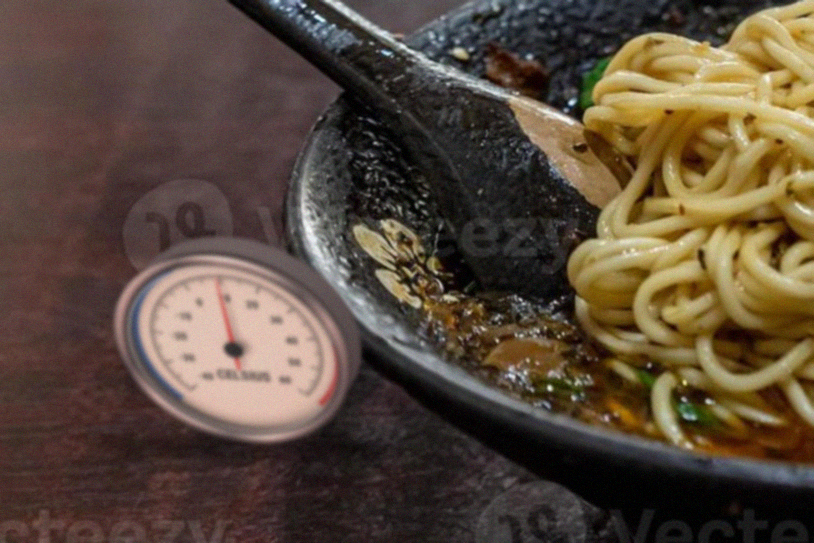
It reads 10 °C
